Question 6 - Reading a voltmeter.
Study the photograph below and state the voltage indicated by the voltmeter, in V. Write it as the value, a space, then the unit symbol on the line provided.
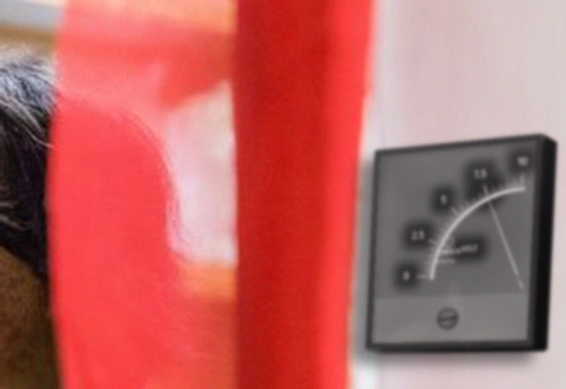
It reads 7.5 V
